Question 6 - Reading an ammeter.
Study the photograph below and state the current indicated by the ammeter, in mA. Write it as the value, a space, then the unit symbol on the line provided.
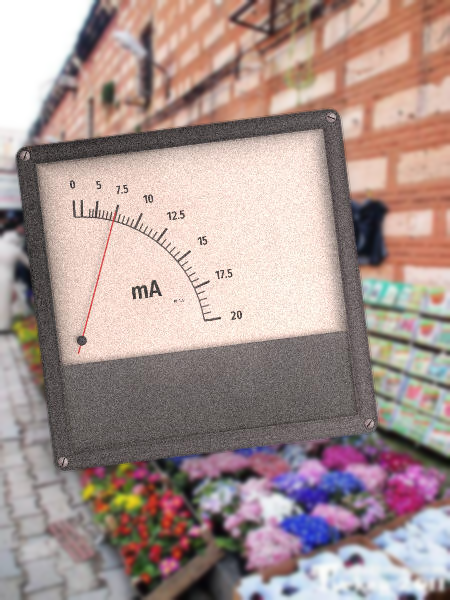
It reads 7.5 mA
